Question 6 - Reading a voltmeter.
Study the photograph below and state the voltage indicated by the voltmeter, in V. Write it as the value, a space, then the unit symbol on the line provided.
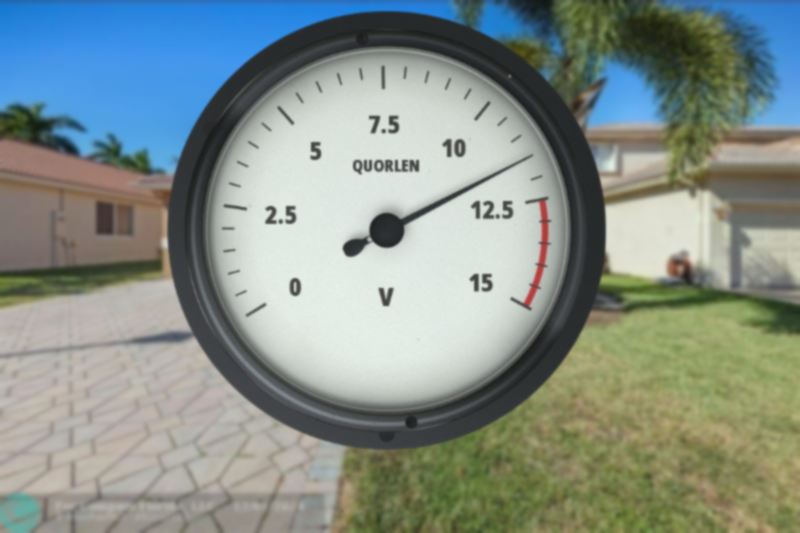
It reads 11.5 V
